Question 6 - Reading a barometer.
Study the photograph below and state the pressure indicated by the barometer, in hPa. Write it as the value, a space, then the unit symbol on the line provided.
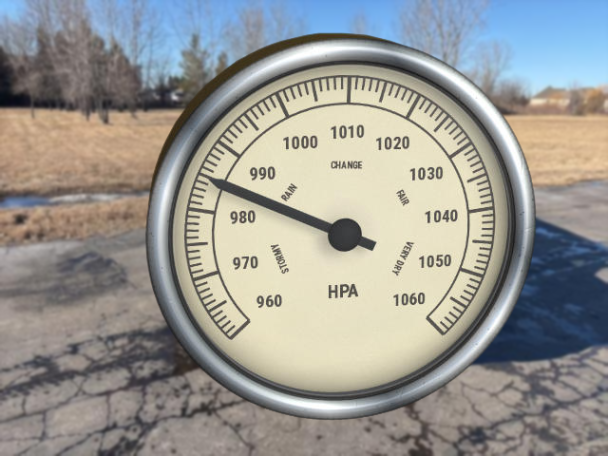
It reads 985 hPa
